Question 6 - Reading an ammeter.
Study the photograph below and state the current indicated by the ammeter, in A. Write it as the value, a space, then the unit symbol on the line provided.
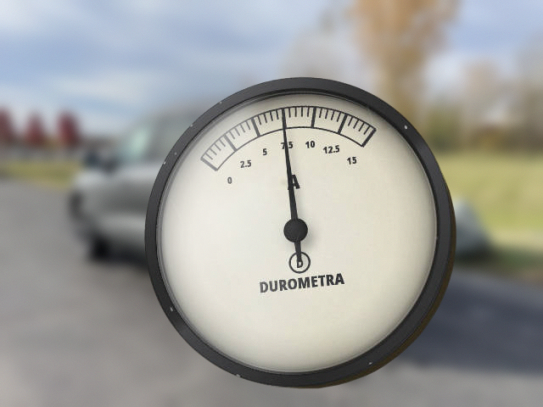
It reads 7.5 A
